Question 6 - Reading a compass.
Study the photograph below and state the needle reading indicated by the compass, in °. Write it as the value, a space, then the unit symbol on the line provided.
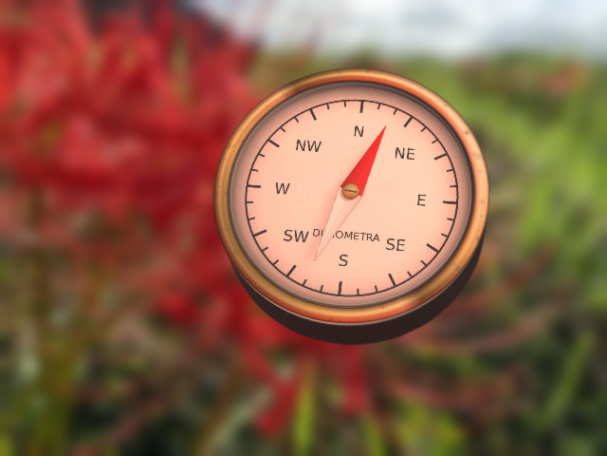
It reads 20 °
